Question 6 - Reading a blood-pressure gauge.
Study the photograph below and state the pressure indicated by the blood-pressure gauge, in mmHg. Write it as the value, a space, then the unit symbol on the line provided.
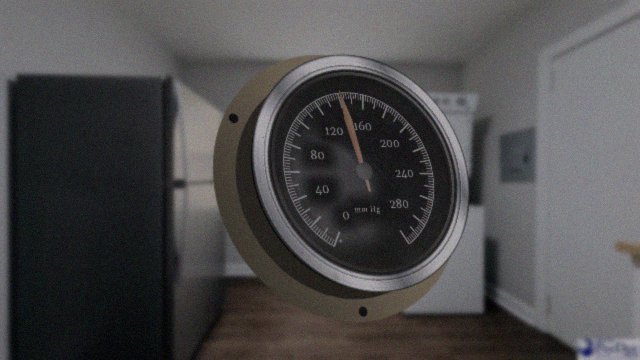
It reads 140 mmHg
